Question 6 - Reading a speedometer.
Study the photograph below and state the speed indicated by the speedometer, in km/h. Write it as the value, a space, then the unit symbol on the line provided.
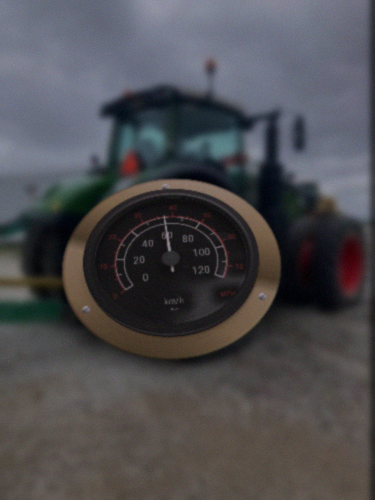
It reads 60 km/h
